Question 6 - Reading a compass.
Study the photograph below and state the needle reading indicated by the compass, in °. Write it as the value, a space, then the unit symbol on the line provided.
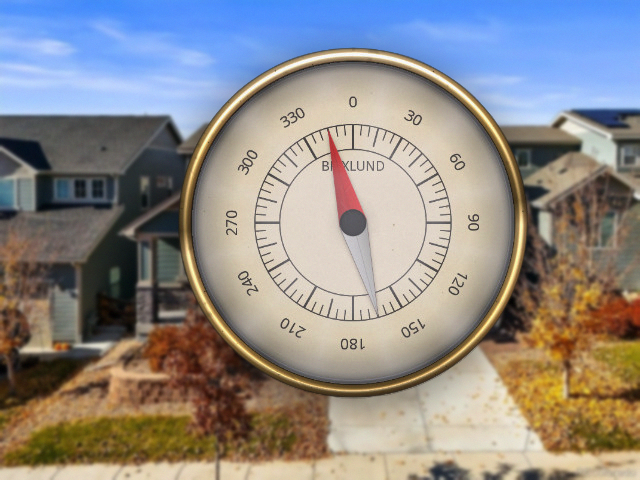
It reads 345 °
